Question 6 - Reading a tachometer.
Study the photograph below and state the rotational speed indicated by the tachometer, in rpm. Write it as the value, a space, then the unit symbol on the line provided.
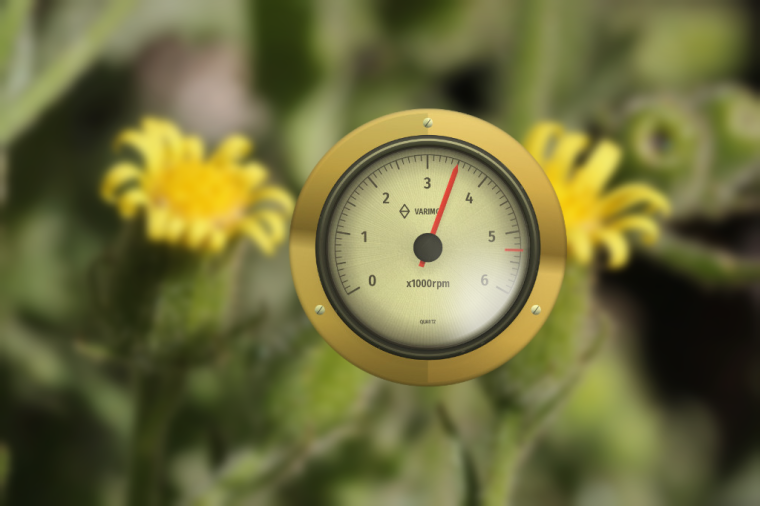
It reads 3500 rpm
